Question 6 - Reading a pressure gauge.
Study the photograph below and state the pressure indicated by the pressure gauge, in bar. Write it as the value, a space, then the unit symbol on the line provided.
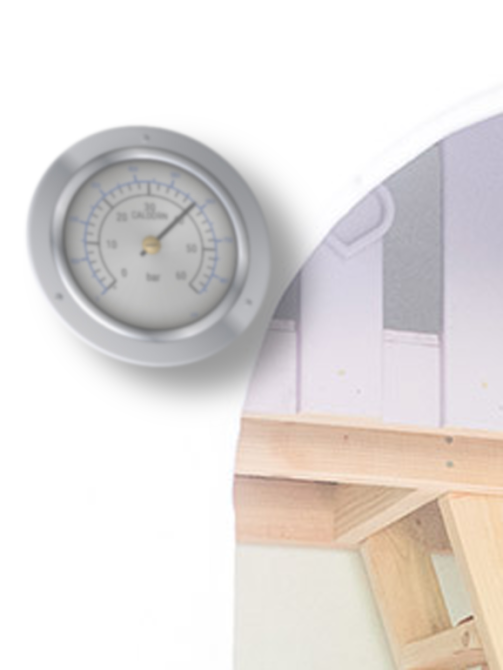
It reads 40 bar
